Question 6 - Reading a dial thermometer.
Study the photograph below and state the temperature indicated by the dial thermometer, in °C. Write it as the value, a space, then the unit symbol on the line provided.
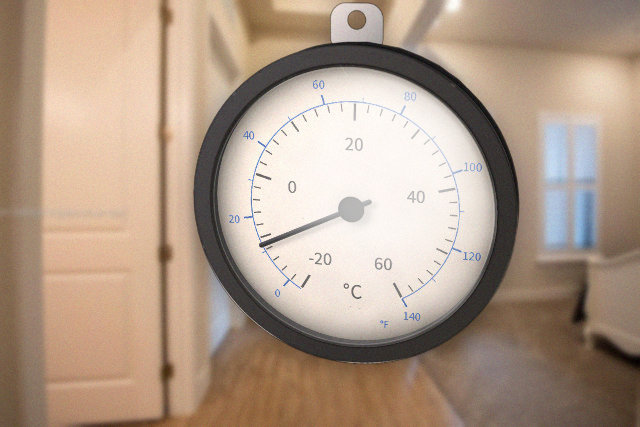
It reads -11 °C
